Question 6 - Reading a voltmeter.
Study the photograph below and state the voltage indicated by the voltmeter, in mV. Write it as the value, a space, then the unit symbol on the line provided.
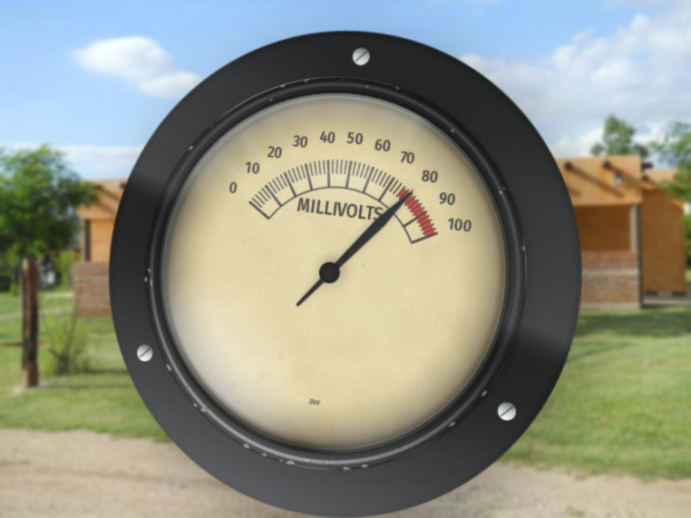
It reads 80 mV
